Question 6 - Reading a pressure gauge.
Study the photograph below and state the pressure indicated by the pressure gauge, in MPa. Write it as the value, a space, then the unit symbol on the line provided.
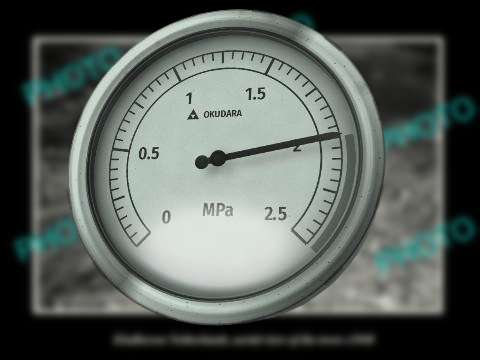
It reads 2 MPa
